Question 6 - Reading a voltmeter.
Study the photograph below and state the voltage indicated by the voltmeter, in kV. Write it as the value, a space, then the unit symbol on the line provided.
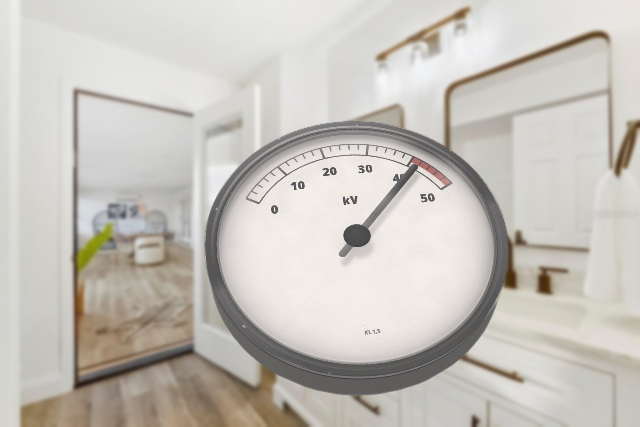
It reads 42 kV
